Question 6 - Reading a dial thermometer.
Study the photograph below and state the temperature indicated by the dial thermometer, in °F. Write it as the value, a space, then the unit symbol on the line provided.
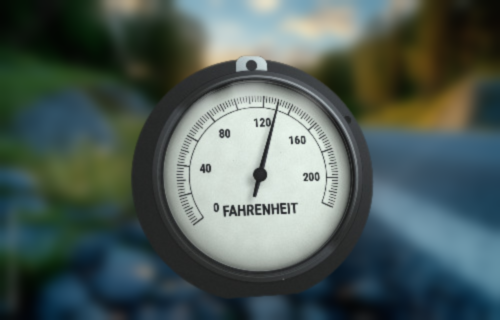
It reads 130 °F
